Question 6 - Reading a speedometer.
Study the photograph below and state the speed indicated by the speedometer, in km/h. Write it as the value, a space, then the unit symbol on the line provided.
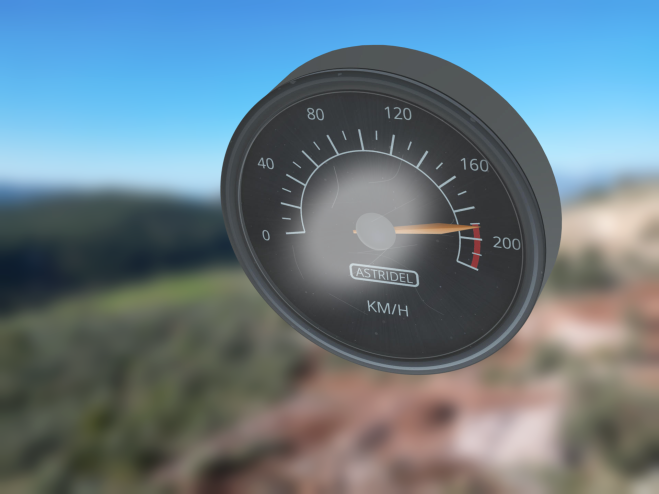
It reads 190 km/h
